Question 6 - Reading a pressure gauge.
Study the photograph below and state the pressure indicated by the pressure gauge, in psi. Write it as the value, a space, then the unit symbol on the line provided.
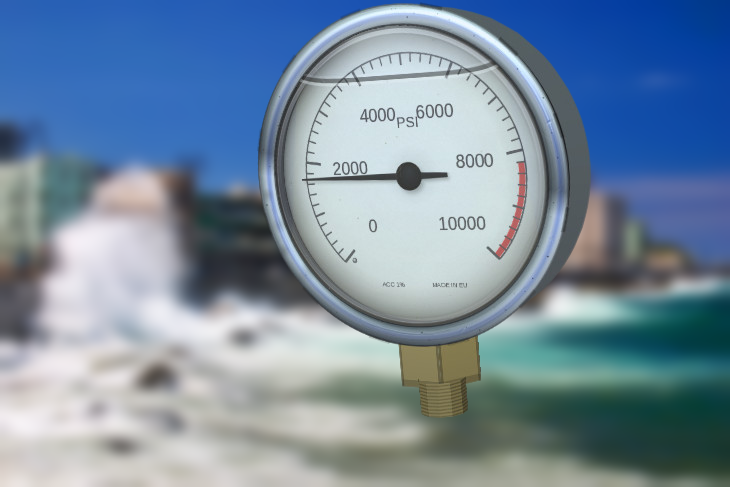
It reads 1700 psi
